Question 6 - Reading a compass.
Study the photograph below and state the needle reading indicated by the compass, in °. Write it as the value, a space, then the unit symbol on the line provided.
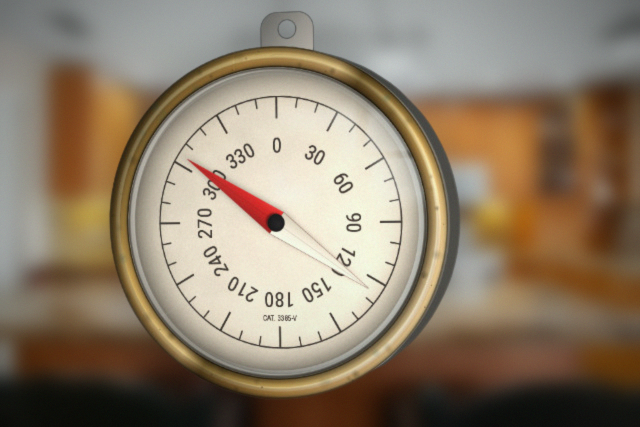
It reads 305 °
